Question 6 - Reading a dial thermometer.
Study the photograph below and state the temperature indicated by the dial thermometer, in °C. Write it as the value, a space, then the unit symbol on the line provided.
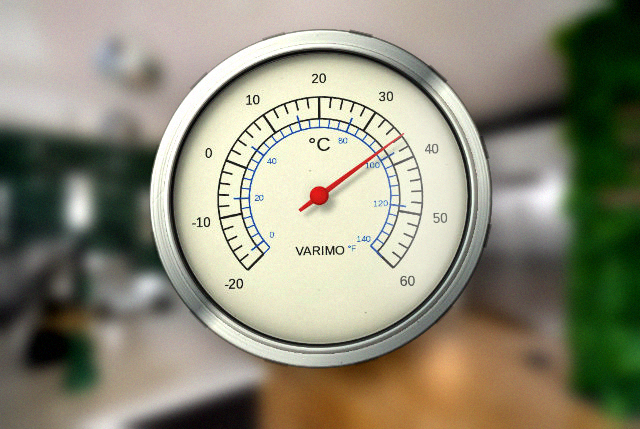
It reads 36 °C
